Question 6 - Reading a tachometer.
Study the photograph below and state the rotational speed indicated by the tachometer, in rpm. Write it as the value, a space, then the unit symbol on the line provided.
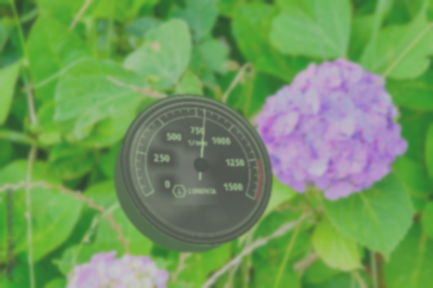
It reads 800 rpm
